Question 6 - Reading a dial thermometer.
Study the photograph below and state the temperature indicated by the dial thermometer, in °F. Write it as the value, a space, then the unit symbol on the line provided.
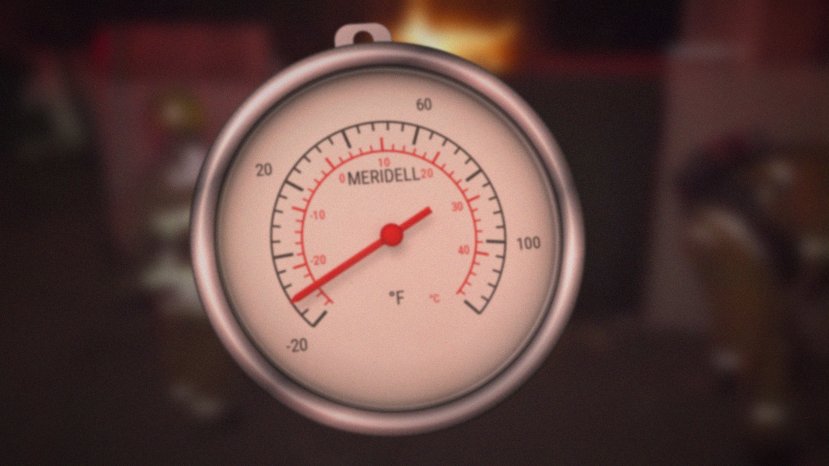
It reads -12 °F
